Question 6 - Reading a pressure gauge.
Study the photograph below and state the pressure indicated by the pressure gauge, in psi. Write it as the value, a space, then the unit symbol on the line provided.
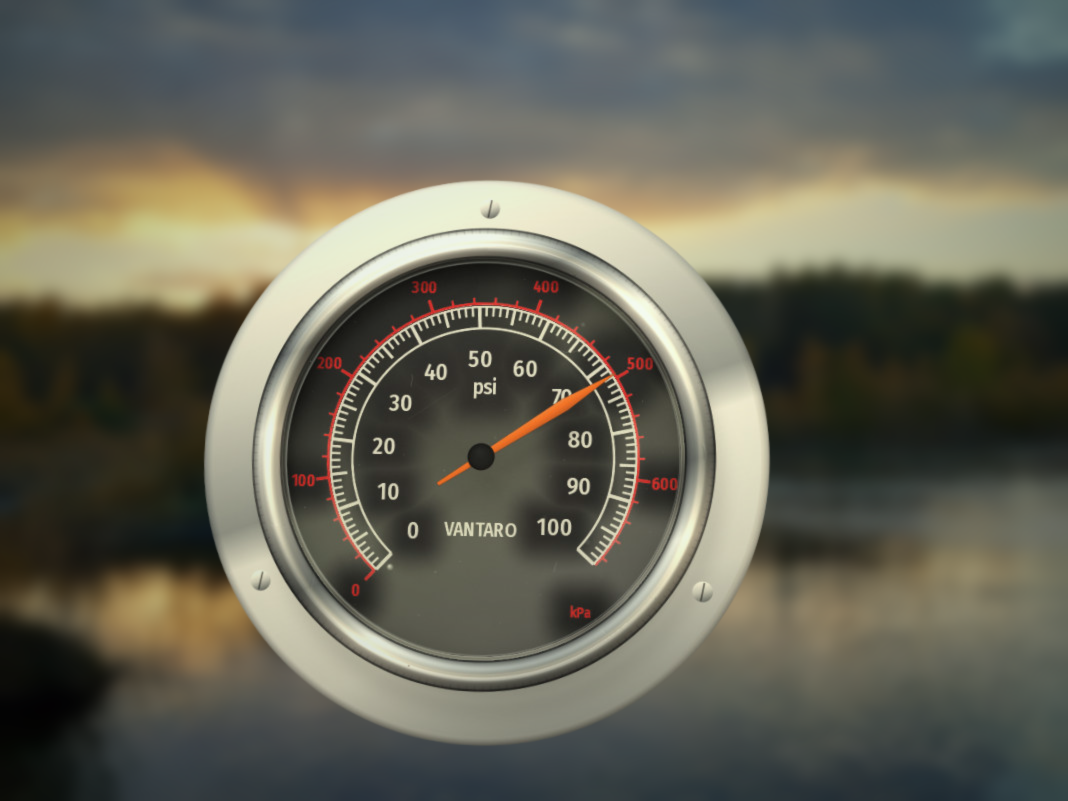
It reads 72 psi
